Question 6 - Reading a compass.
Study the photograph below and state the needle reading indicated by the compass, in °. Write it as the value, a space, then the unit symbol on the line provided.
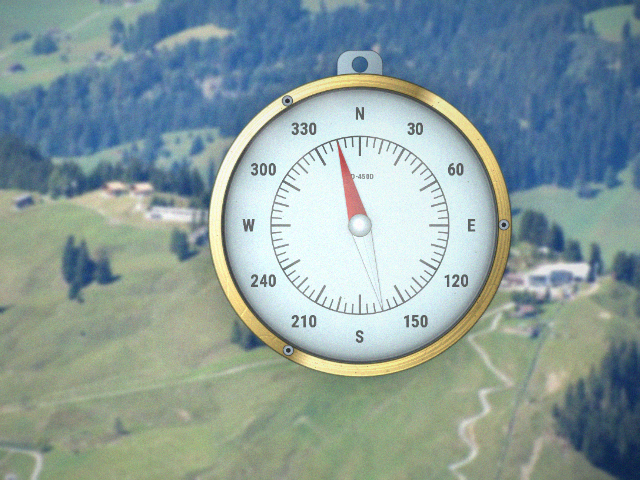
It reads 345 °
